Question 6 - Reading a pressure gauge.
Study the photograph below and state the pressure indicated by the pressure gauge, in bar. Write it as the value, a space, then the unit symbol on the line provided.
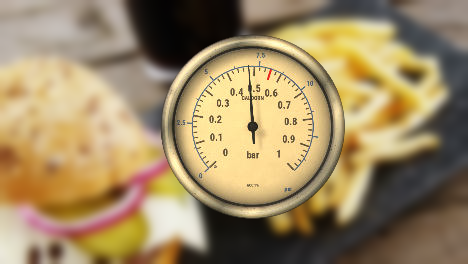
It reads 0.48 bar
